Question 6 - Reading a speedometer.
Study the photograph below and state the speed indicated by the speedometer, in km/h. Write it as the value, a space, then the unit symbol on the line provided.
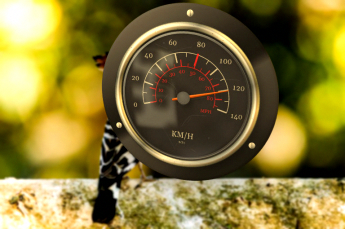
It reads 120 km/h
